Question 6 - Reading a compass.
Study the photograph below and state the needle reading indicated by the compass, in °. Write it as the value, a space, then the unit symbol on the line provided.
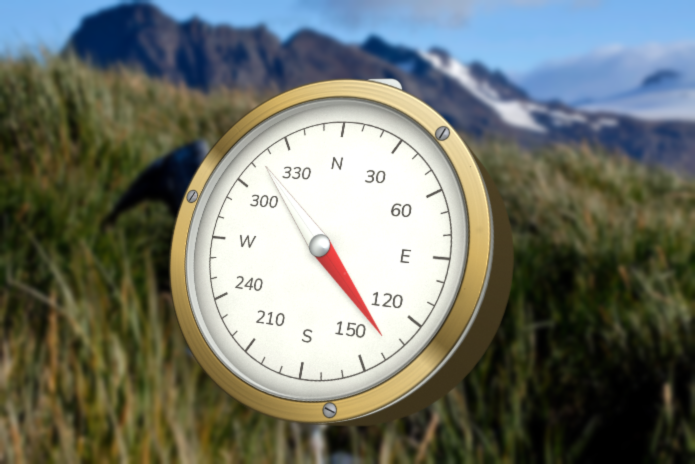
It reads 135 °
